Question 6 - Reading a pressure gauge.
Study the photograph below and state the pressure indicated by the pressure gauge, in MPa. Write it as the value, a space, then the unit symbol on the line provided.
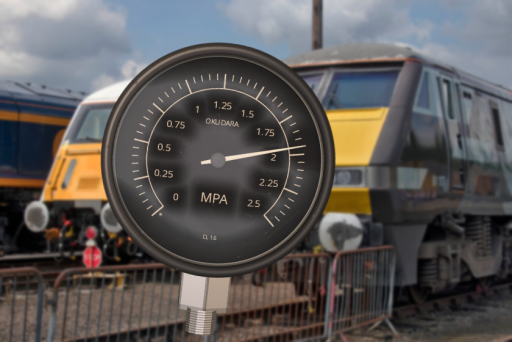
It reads 1.95 MPa
